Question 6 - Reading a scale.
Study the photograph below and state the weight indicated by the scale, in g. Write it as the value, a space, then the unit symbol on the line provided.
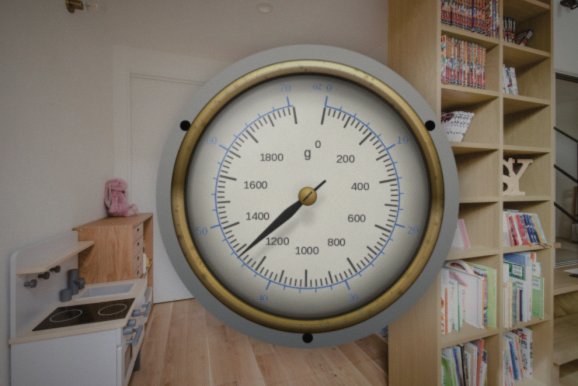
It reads 1280 g
